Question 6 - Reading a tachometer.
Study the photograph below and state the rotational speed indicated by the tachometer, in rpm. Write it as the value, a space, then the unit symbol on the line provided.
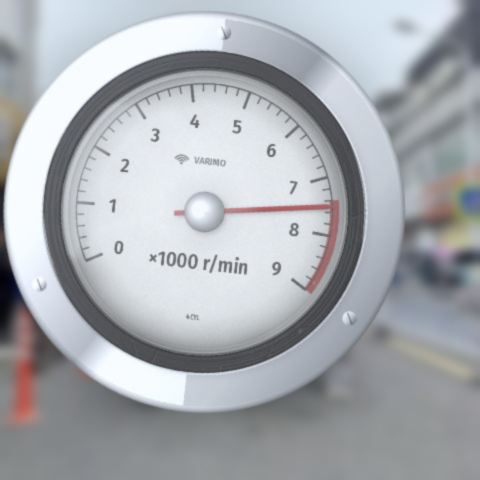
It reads 7500 rpm
